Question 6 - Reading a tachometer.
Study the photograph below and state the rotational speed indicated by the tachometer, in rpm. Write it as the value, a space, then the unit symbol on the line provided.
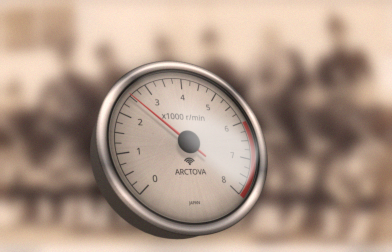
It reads 2500 rpm
